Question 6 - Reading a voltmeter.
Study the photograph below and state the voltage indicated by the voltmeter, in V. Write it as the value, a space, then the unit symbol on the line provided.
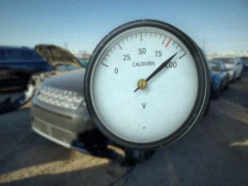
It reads 95 V
